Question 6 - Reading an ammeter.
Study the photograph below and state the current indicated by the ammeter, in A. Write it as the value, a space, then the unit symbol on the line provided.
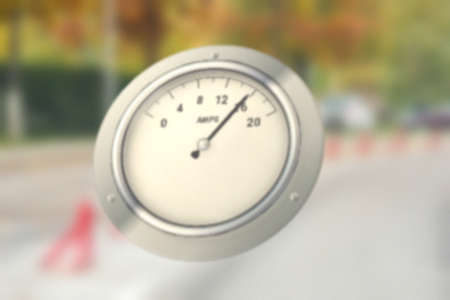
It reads 16 A
